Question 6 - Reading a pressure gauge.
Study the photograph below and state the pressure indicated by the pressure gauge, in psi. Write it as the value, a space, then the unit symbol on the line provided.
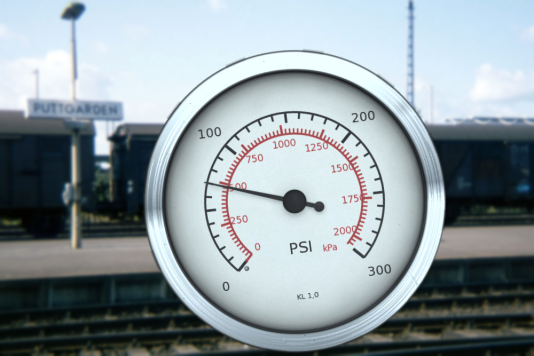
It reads 70 psi
